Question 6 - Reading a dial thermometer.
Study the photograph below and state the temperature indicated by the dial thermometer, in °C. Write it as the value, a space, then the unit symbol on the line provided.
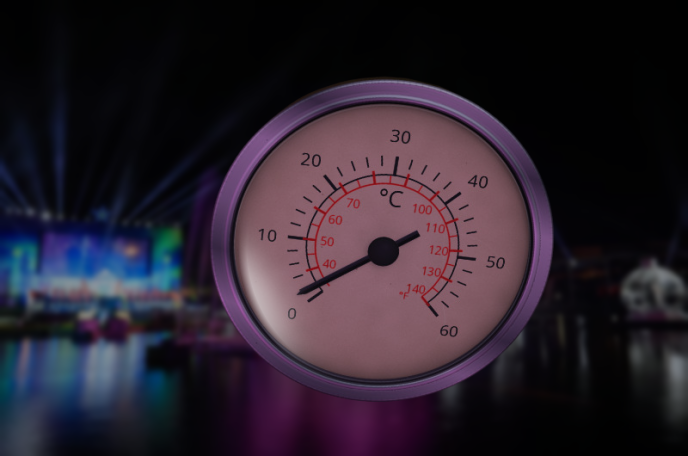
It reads 2 °C
